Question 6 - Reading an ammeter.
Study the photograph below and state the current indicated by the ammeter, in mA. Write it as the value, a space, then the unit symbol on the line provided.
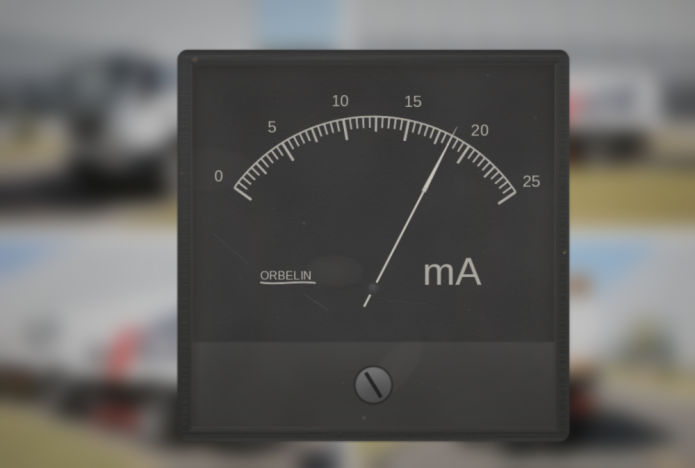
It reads 18.5 mA
